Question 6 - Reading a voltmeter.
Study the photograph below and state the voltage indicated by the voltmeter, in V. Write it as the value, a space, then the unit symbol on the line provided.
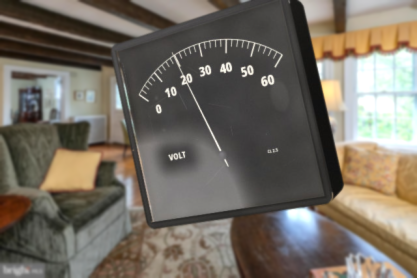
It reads 20 V
